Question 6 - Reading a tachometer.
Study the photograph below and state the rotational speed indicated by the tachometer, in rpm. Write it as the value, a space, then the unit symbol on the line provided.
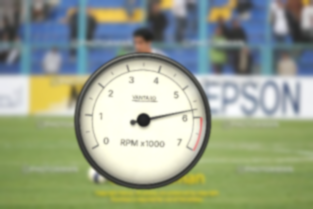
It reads 5750 rpm
